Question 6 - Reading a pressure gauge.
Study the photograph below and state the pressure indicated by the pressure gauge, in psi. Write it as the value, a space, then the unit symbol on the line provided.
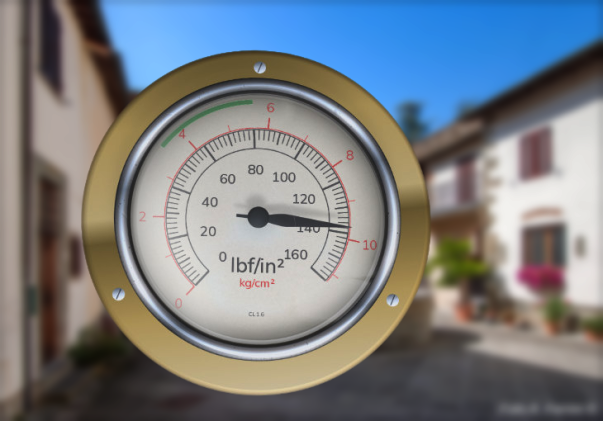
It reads 138 psi
